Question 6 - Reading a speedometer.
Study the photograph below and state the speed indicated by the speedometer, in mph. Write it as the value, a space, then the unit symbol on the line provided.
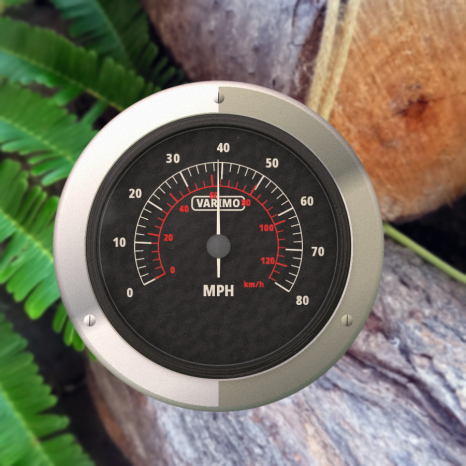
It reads 39 mph
